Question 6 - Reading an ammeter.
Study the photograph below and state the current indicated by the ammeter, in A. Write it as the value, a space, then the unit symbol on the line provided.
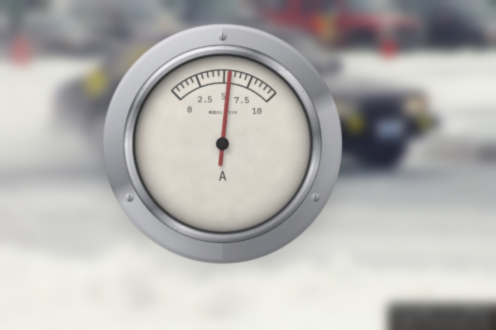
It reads 5.5 A
